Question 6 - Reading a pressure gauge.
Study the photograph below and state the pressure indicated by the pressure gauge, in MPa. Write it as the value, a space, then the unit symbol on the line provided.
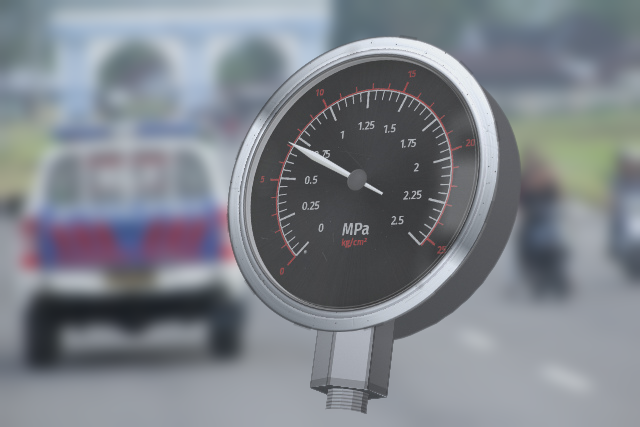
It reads 0.7 MPa
